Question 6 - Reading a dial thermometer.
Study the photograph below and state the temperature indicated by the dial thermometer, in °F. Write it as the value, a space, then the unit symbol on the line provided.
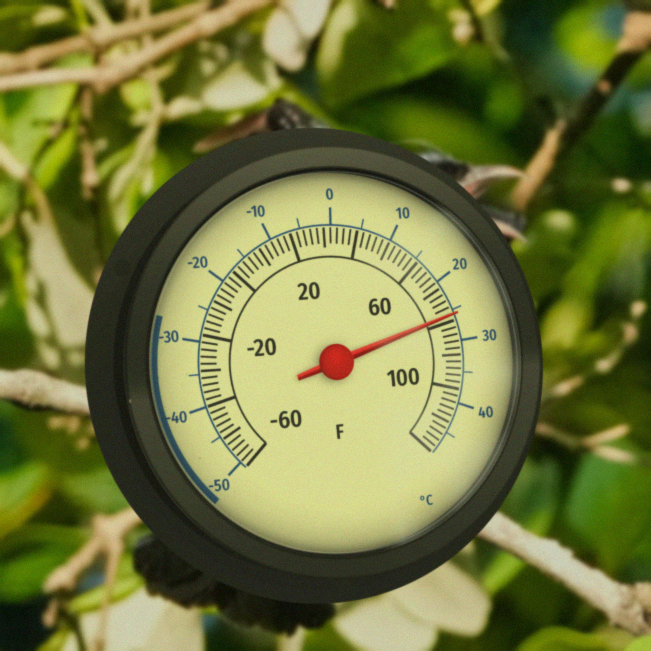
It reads 78 °F
